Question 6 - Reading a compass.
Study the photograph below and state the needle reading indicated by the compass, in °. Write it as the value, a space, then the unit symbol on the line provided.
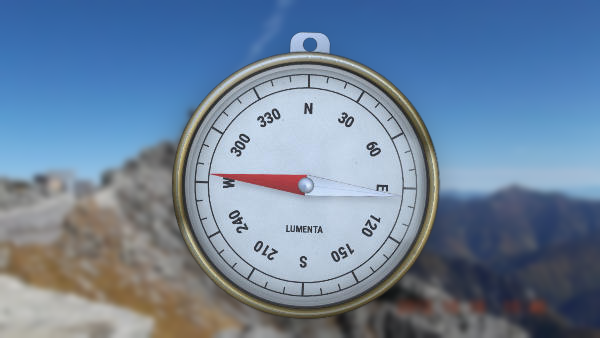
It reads 275 °
